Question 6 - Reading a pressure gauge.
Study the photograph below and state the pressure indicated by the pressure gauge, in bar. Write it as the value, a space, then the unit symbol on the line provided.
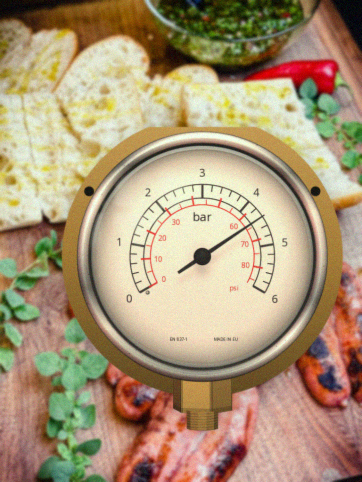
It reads 4.4 bar
